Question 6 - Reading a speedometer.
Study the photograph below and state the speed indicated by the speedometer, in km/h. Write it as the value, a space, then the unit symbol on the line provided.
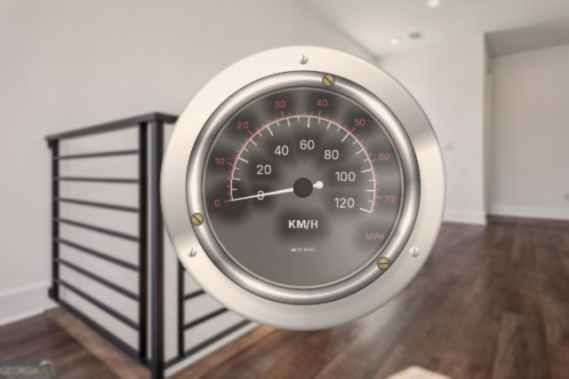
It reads 0 km/h
